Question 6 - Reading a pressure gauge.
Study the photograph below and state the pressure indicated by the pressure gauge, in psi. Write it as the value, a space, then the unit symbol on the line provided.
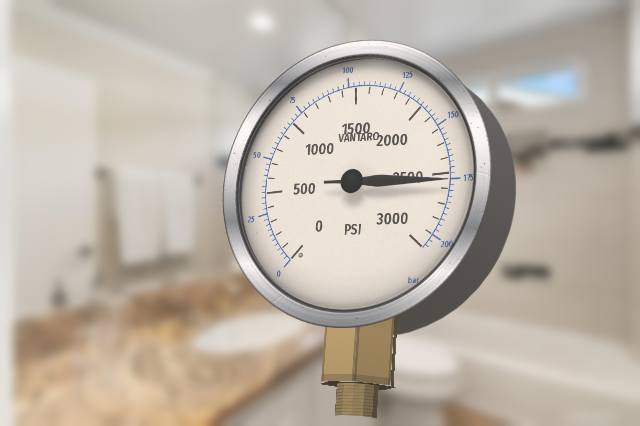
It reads 2550 psi
